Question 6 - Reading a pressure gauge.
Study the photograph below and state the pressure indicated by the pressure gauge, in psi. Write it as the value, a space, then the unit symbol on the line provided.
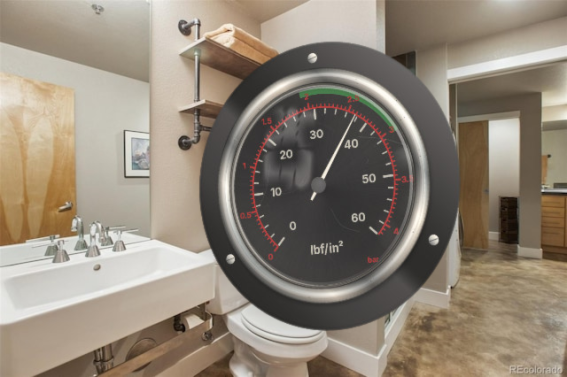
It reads 38 psi
